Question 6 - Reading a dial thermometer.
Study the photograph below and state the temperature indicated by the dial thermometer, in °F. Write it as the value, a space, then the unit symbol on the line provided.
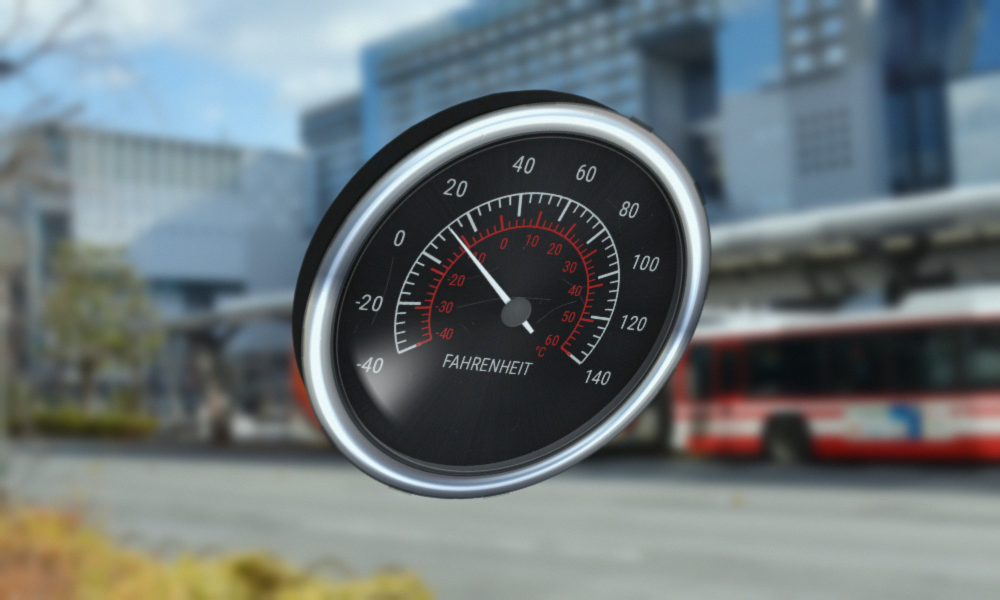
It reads 12 °F
